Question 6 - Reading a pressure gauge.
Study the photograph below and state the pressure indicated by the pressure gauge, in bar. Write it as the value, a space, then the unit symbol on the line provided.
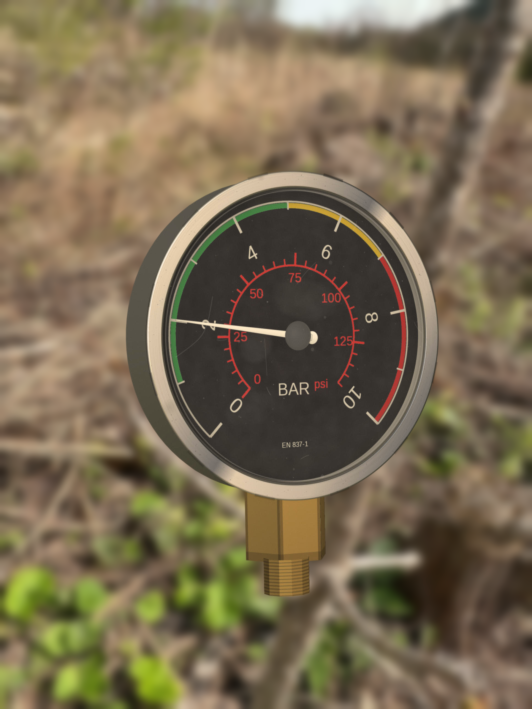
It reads 2 bar
